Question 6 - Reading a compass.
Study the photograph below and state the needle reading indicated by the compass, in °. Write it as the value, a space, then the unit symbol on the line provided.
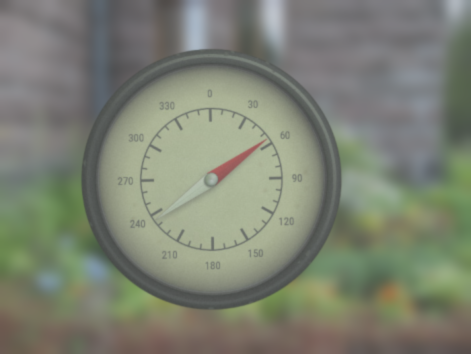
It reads 55 °
